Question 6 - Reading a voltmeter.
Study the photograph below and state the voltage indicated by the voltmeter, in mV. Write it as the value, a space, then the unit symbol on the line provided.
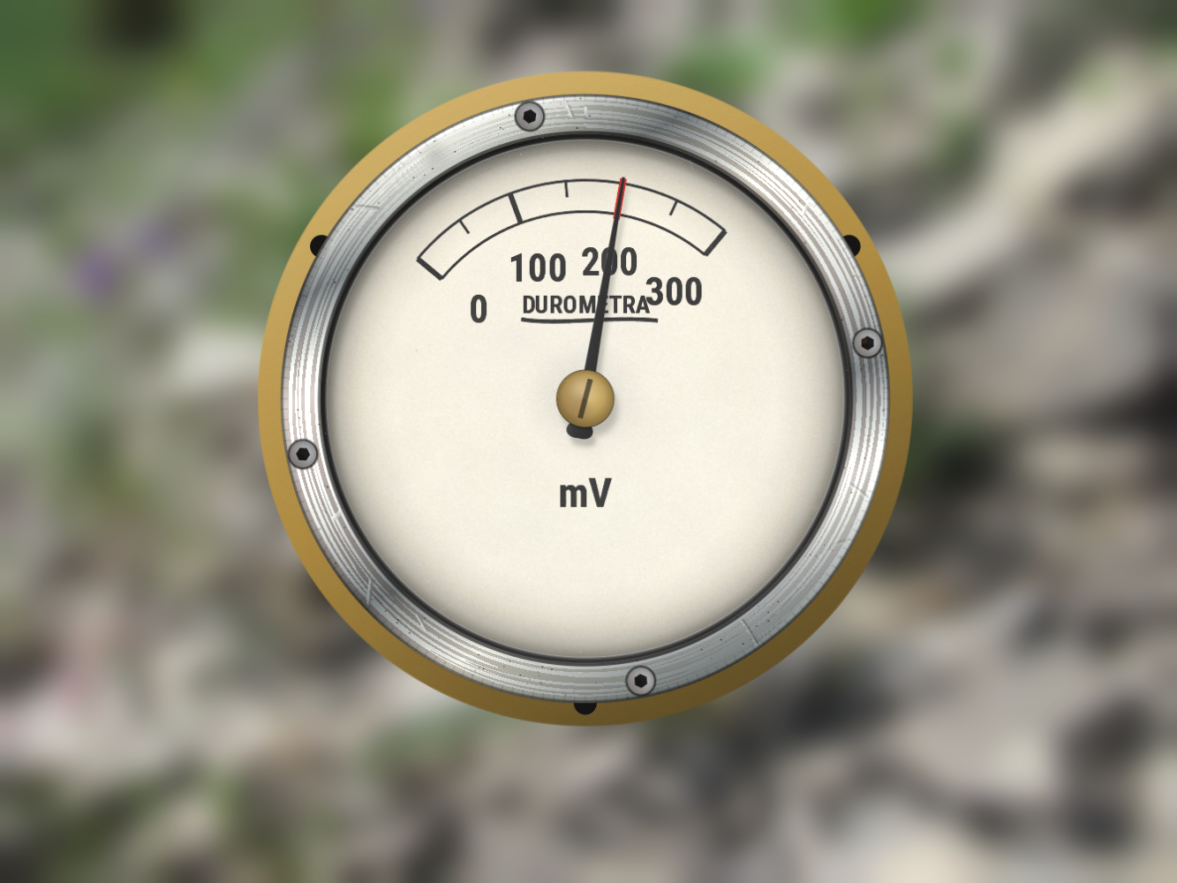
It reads 200 mV
